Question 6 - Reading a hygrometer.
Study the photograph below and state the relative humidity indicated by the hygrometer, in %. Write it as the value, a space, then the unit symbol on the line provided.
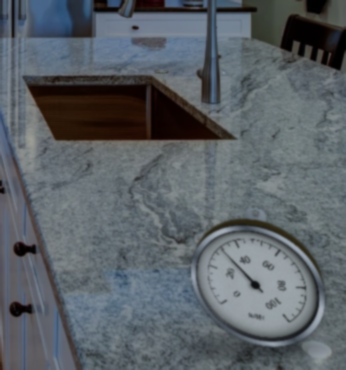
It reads 32 %
